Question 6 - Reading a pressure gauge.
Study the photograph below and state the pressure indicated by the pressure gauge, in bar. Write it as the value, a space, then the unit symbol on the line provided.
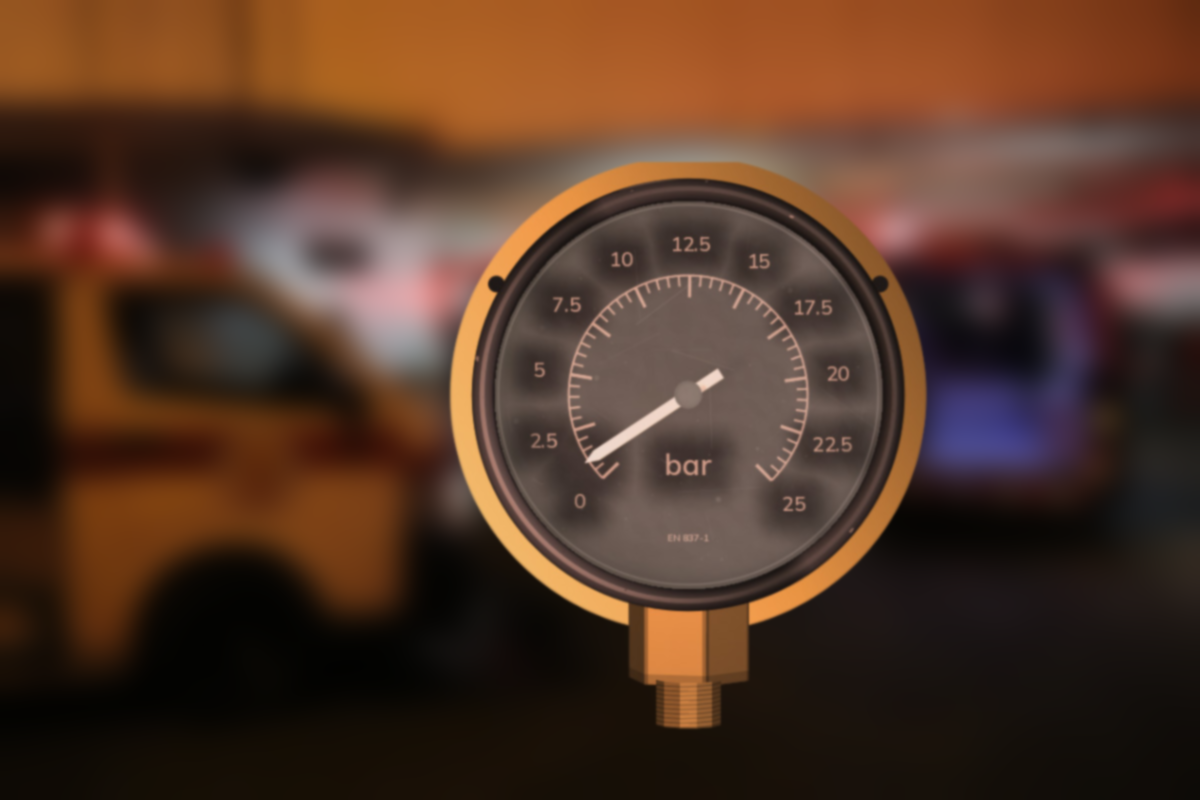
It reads 1 bar
